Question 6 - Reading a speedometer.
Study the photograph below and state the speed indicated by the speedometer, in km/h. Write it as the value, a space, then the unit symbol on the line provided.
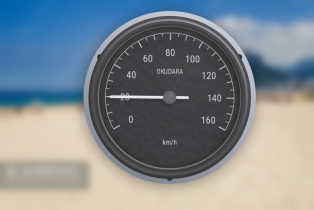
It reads 20 km/h
